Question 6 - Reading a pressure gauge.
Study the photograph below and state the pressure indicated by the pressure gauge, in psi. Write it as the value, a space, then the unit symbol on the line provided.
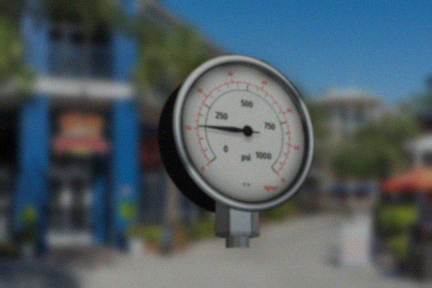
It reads 150 psi
